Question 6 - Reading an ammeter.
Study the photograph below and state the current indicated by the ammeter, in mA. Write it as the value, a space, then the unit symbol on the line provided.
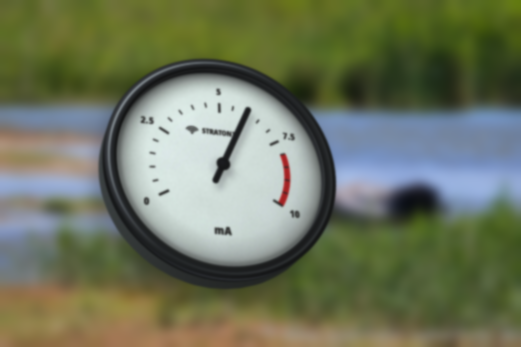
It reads 6 mA
